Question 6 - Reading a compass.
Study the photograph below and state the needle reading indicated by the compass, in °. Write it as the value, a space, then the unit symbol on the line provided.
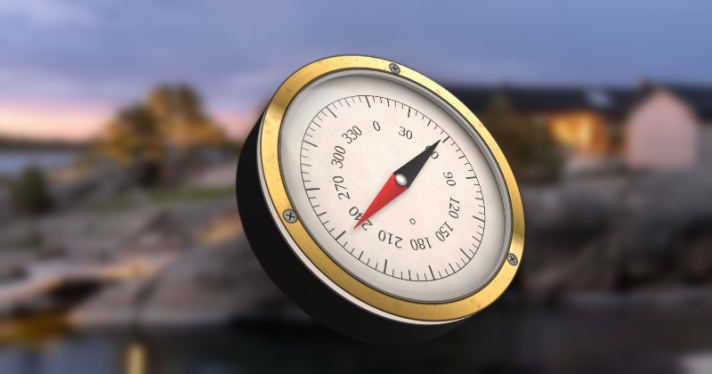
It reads 237.5 °
